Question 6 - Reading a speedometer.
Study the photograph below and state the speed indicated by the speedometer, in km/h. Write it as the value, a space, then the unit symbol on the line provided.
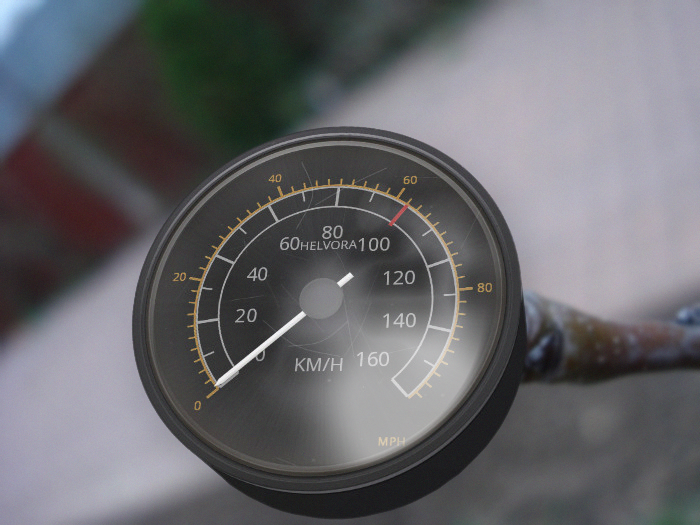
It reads 0 km/h
